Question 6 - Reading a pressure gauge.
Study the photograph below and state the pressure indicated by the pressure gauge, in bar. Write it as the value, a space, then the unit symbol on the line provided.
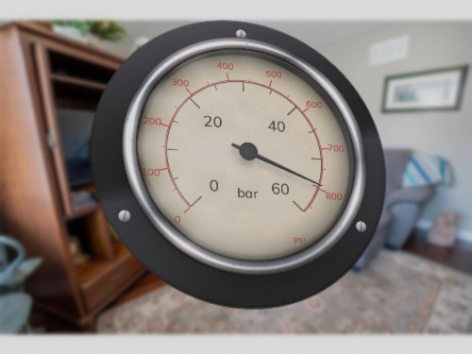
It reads 55 bar
